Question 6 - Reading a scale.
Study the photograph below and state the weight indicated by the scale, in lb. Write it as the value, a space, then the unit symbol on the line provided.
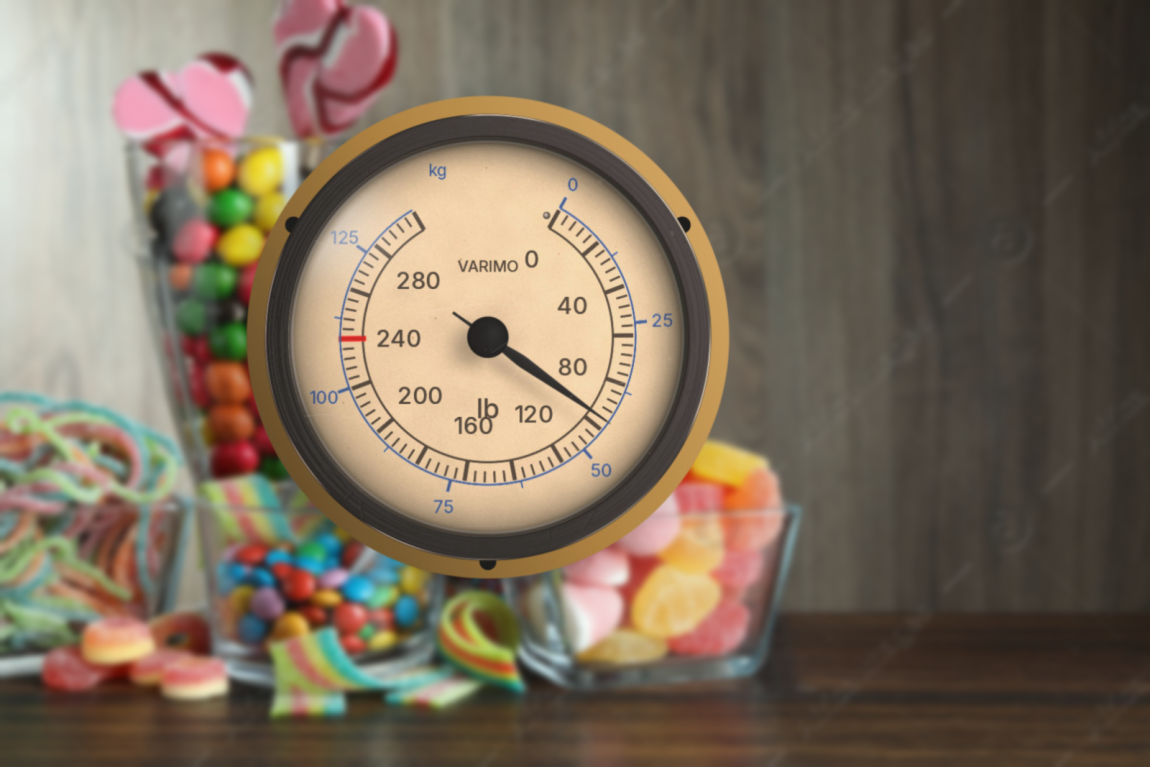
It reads 96 lb
